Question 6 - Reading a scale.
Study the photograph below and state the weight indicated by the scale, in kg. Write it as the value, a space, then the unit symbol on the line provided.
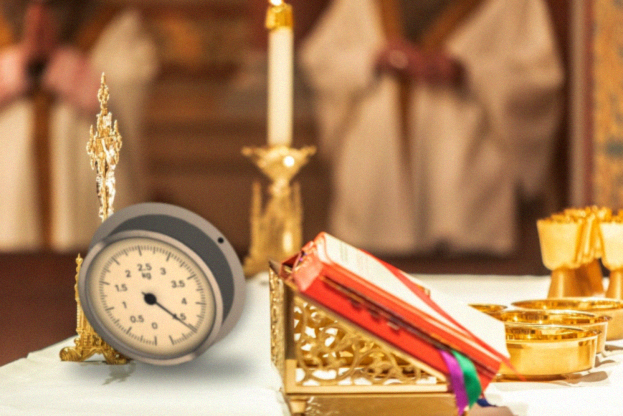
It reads 4.5 kg
